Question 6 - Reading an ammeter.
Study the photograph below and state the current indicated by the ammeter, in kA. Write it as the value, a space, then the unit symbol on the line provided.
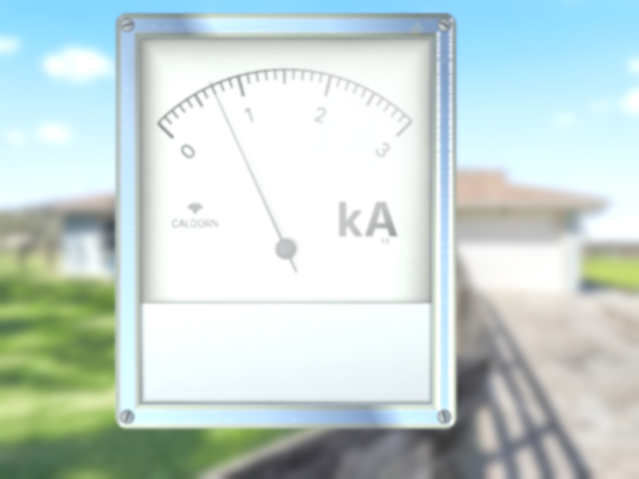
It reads 0.7 kA
